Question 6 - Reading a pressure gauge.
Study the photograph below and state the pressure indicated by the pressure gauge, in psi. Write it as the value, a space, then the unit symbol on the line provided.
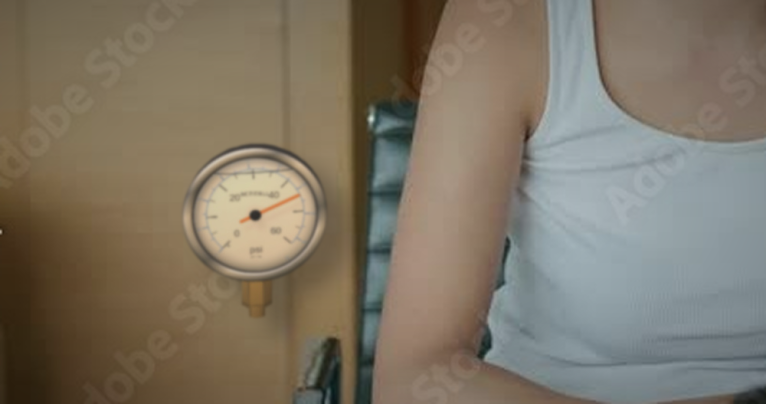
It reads 45 psi
